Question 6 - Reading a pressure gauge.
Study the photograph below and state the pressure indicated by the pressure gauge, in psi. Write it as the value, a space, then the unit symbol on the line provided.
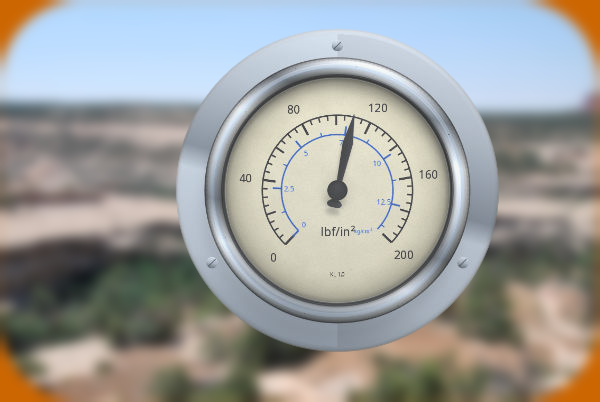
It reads 110 psi
